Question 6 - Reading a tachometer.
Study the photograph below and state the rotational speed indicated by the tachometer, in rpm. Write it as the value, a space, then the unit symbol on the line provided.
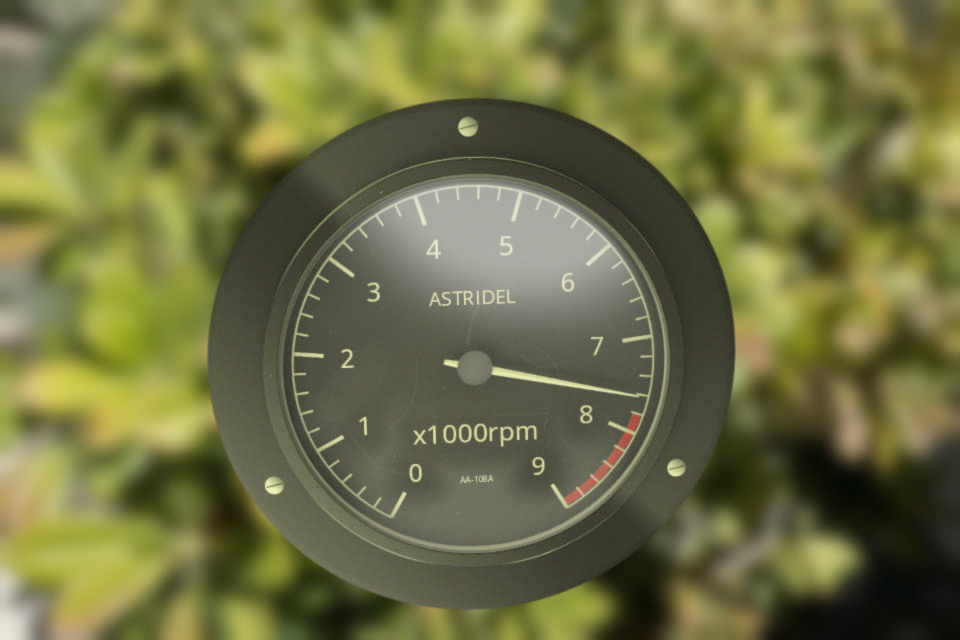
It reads 7600 rpm
